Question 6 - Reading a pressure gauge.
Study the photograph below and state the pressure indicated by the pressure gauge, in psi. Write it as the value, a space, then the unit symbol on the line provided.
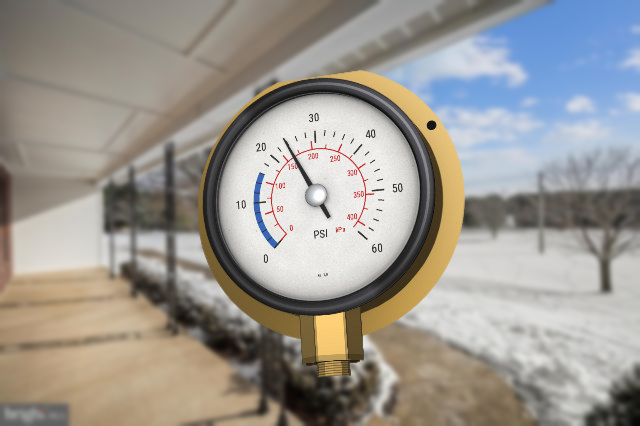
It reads 24 psi
